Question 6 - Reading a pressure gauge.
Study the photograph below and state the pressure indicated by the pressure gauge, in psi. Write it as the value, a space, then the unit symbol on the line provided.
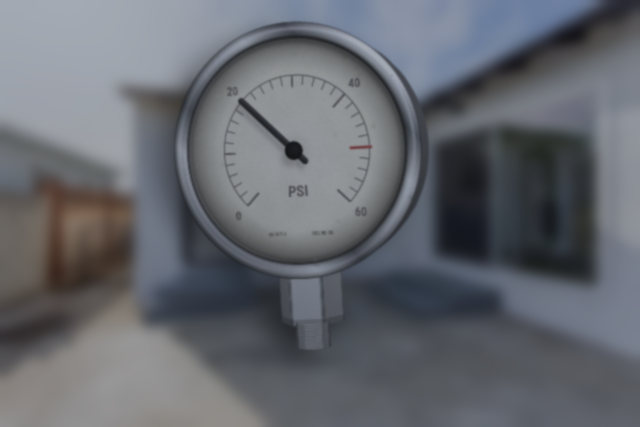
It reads 20 psi
